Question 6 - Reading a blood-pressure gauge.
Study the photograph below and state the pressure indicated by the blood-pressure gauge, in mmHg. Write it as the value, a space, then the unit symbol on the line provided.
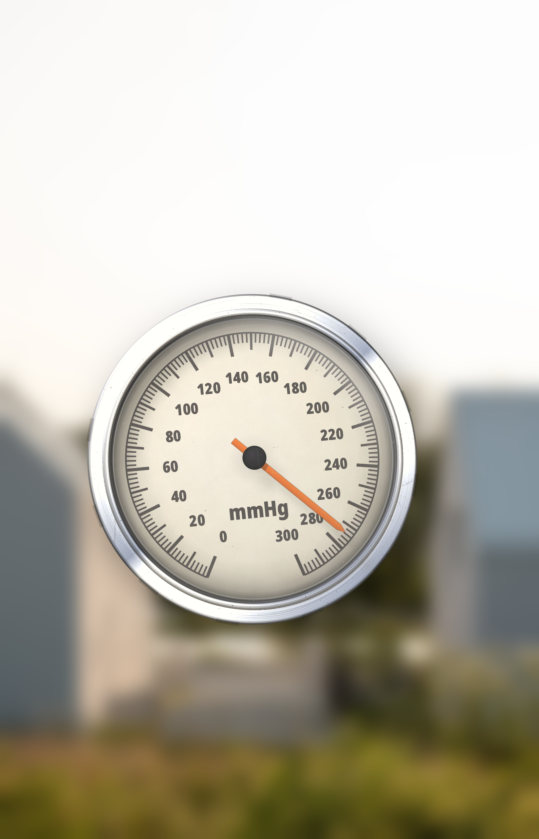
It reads 274 mmHg
